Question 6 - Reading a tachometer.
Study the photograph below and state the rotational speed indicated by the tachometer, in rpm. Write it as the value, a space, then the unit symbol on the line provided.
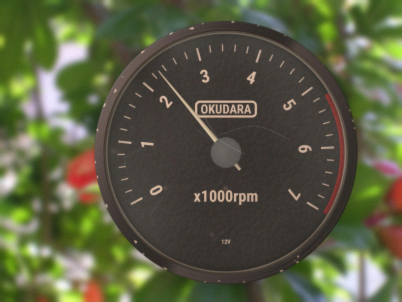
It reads 2300 rpm
